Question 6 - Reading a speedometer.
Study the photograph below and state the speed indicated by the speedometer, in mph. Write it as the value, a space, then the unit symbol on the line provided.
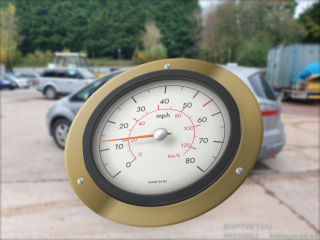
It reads 12.5 mph
